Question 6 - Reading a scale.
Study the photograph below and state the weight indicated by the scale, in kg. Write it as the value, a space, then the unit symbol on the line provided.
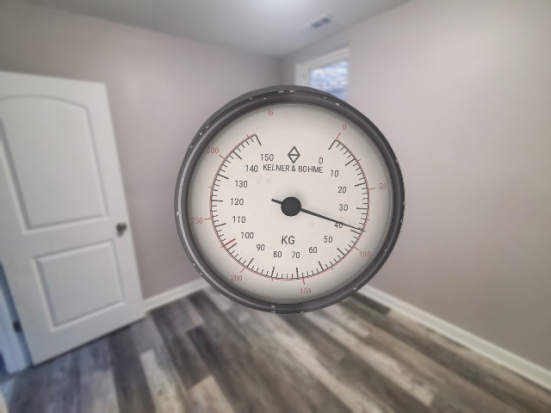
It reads 38 kg
